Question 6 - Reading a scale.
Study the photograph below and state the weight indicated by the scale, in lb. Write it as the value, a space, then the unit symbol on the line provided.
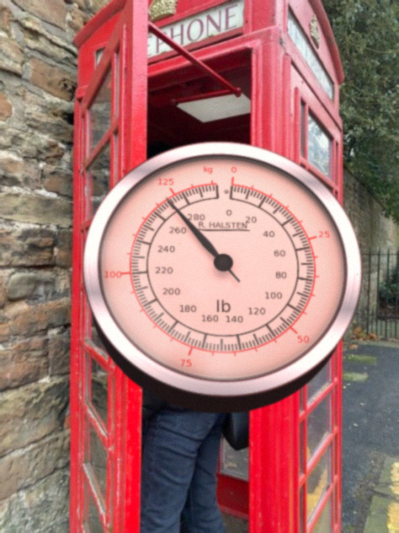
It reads 270 lb
